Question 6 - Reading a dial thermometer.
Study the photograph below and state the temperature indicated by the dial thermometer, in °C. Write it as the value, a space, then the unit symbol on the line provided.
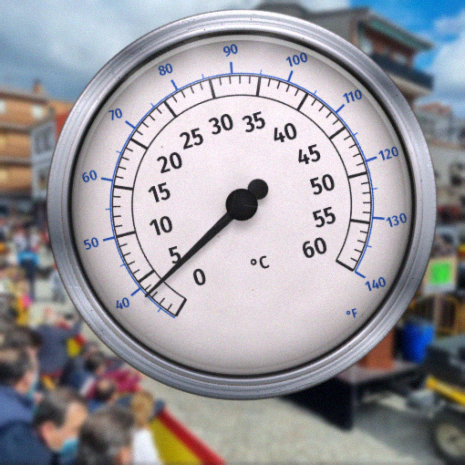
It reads 3.5 °C
